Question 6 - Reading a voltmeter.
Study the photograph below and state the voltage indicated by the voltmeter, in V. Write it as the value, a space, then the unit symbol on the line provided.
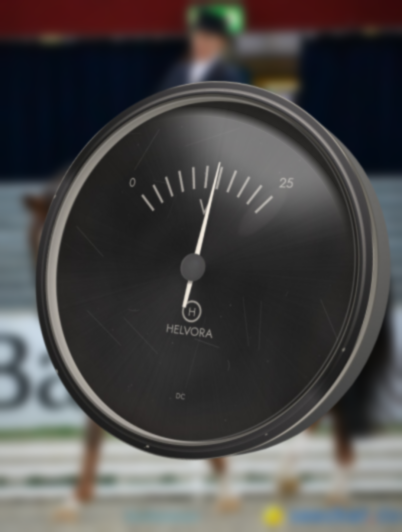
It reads 15 V
